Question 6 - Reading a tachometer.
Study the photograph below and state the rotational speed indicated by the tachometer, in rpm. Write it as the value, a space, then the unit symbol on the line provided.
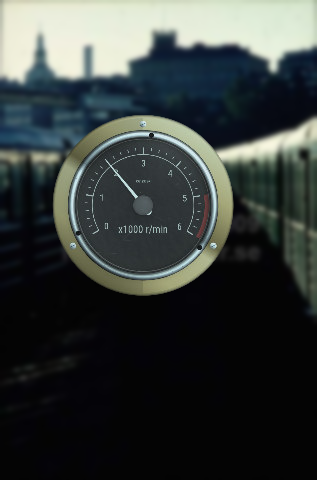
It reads 2000 rpm
